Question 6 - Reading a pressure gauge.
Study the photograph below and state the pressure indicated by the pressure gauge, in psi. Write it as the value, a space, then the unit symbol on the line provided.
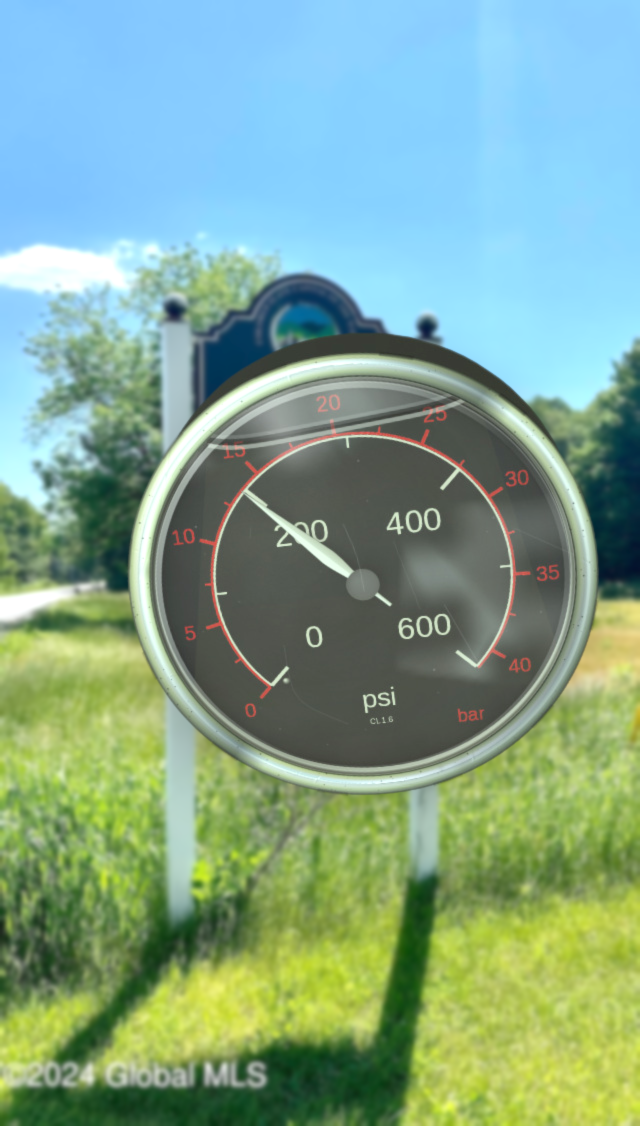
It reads 200 psi
